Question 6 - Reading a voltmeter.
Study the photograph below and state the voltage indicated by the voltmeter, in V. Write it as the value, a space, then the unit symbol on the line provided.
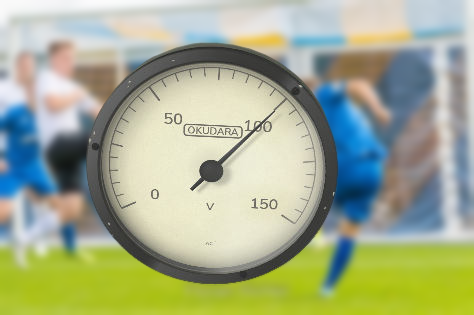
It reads 100 V
